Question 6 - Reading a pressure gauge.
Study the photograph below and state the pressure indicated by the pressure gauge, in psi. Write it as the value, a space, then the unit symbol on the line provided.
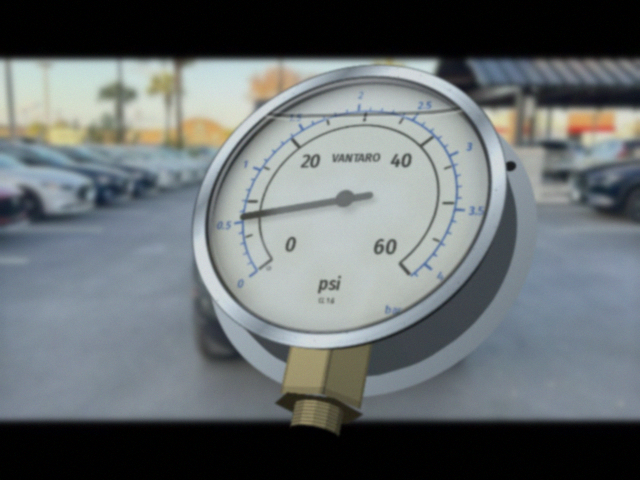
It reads 7.5 psi
